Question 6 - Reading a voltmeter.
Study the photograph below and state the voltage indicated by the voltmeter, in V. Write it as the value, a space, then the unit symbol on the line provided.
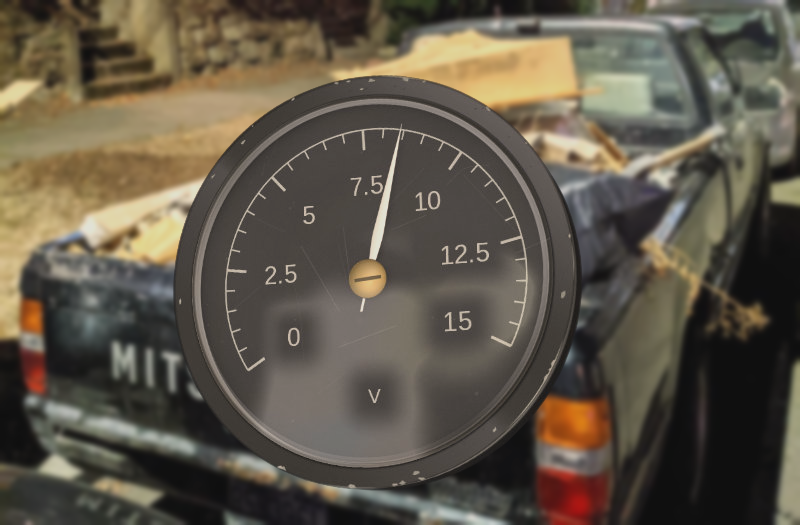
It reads 8.5 V
